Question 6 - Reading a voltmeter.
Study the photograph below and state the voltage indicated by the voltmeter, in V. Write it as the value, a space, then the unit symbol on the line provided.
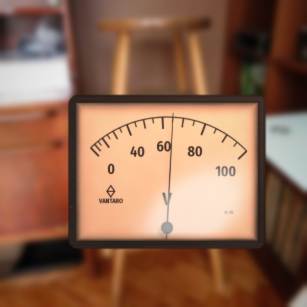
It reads 65 V
